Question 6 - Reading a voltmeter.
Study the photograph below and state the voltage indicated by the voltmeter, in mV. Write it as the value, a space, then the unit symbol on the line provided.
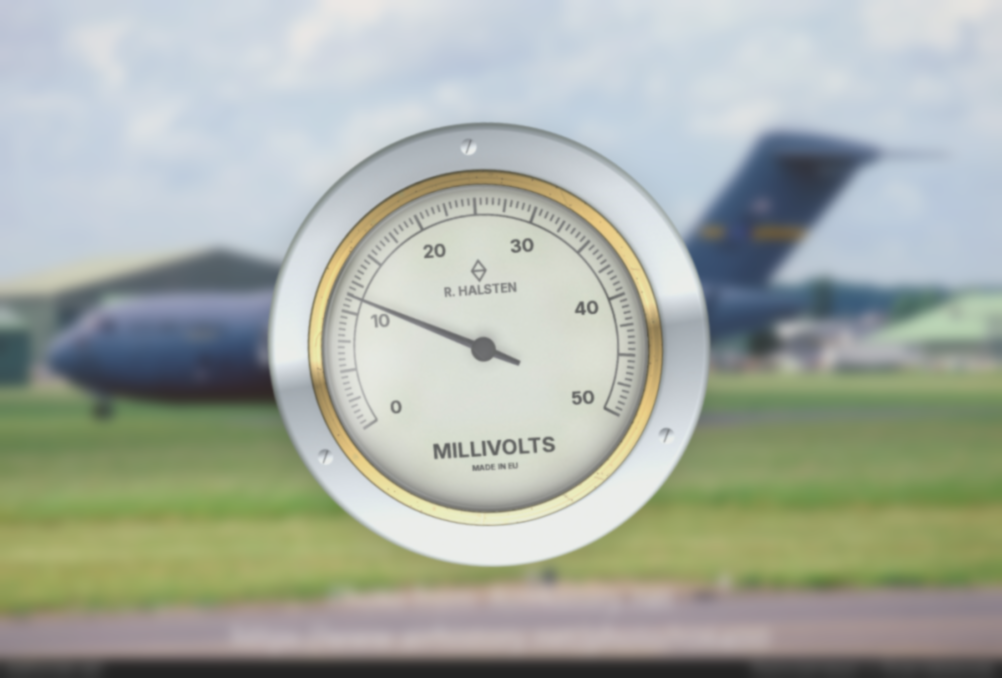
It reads 11.5 mV
